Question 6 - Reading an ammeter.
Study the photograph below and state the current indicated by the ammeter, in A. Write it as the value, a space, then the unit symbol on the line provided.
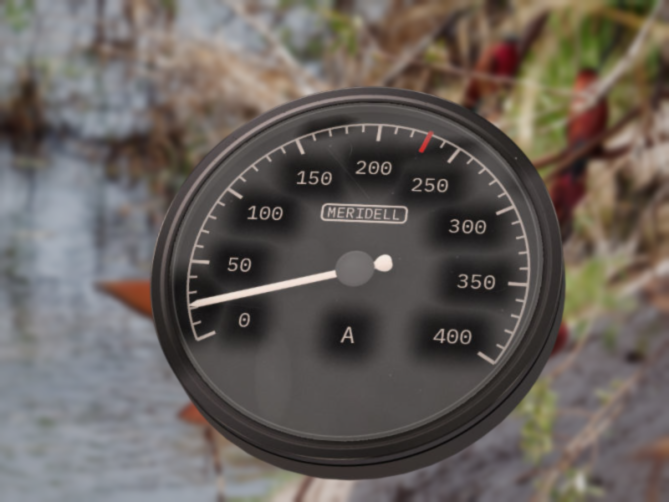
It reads 20 A
